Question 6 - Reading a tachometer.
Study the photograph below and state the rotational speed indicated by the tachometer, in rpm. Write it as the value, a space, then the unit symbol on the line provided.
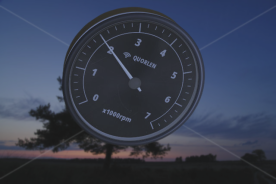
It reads 2000 rpm
